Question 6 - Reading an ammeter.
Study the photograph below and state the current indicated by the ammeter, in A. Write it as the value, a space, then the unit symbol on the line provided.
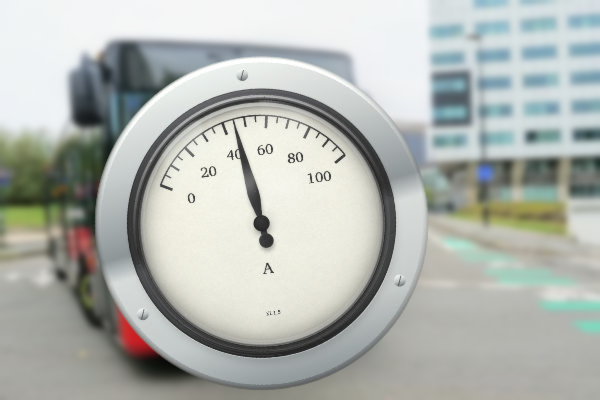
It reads 45 A
